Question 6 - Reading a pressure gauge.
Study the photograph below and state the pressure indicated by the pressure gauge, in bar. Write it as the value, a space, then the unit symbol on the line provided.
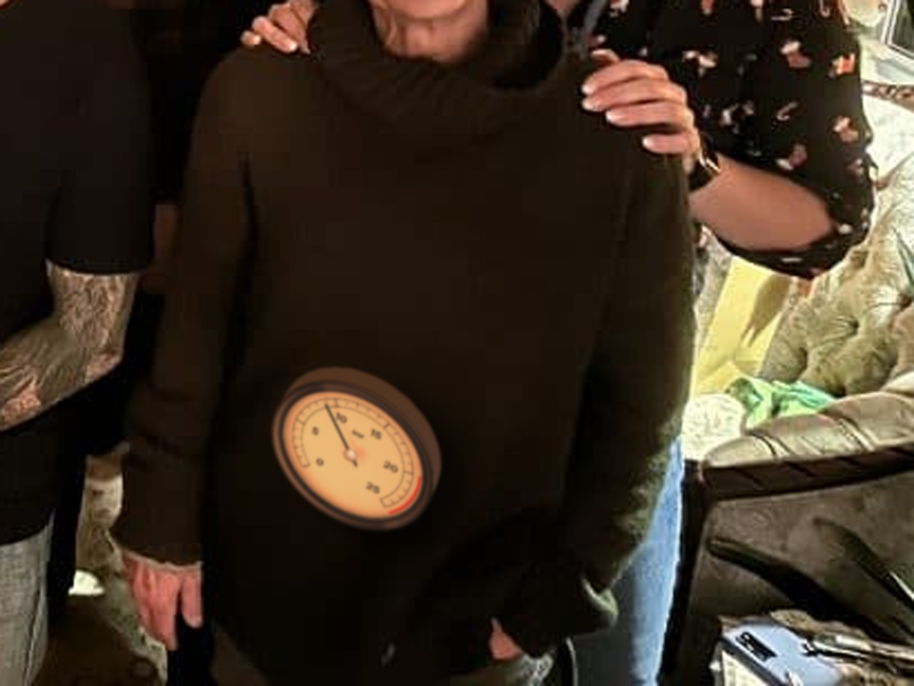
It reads 9 bar
